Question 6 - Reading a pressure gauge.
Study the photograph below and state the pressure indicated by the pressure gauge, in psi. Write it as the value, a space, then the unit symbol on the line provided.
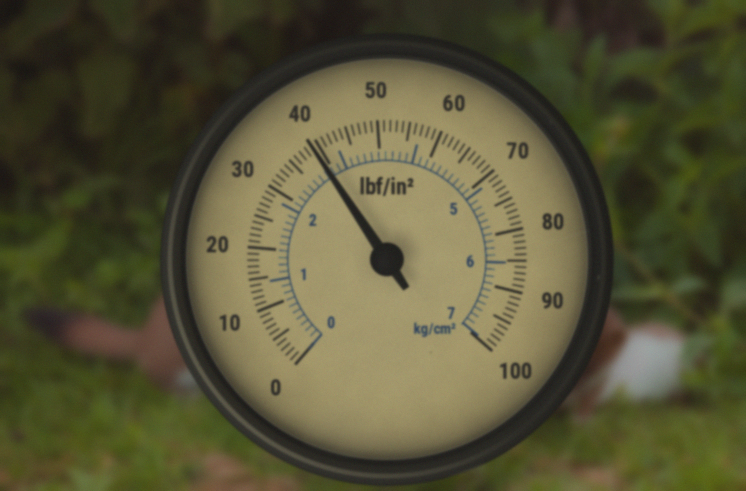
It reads 39 psi
